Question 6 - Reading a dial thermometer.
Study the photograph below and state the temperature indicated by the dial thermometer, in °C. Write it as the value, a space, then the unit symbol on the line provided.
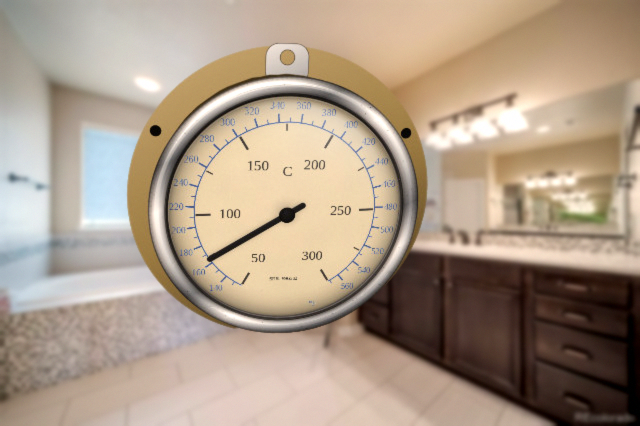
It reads 75 °C
